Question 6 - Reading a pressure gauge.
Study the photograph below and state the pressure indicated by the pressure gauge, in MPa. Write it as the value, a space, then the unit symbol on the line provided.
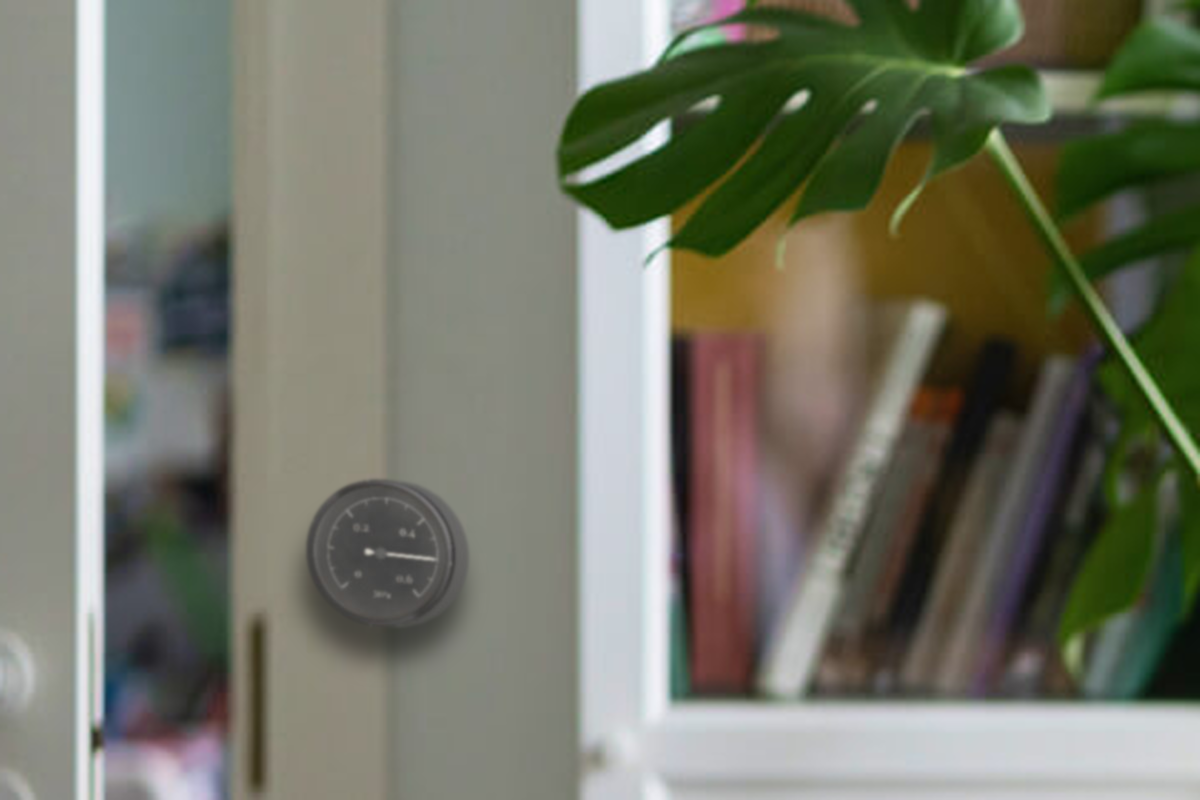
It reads 0.5 MPa
